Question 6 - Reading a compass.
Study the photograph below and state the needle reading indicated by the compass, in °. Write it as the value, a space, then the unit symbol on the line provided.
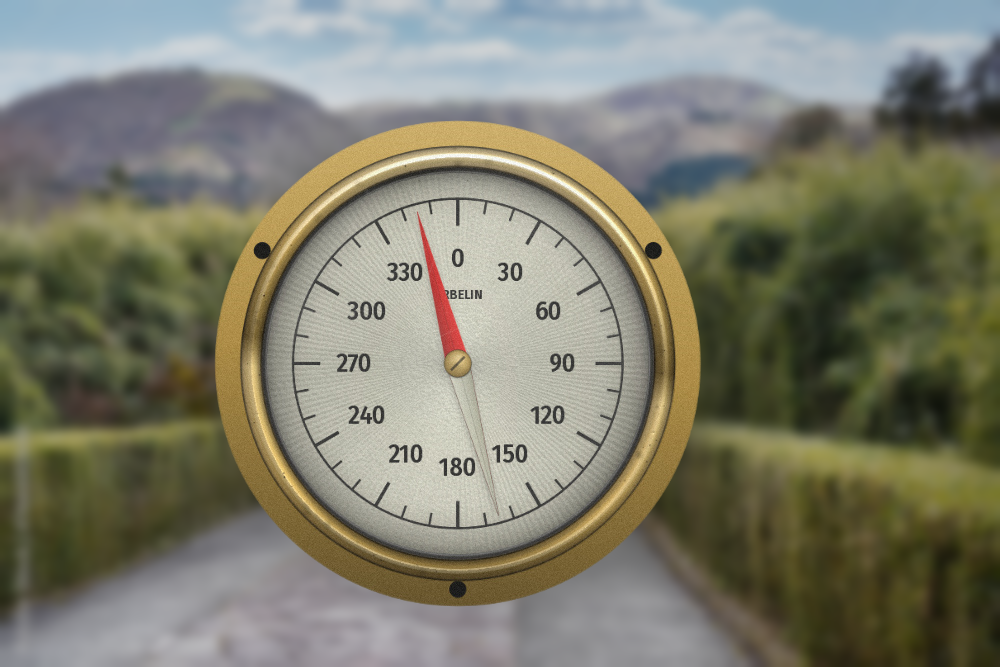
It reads 345 °
